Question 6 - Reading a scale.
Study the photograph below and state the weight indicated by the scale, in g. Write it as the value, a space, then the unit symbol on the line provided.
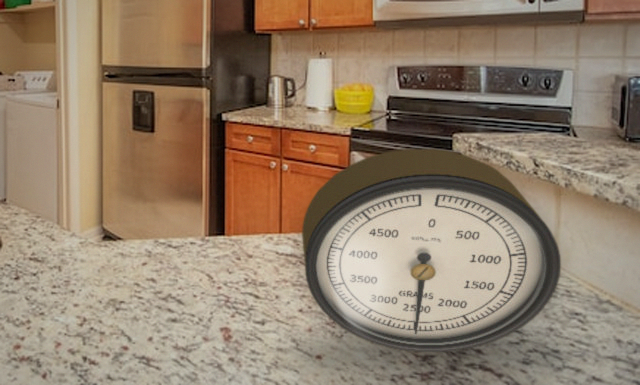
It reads 2500 g
